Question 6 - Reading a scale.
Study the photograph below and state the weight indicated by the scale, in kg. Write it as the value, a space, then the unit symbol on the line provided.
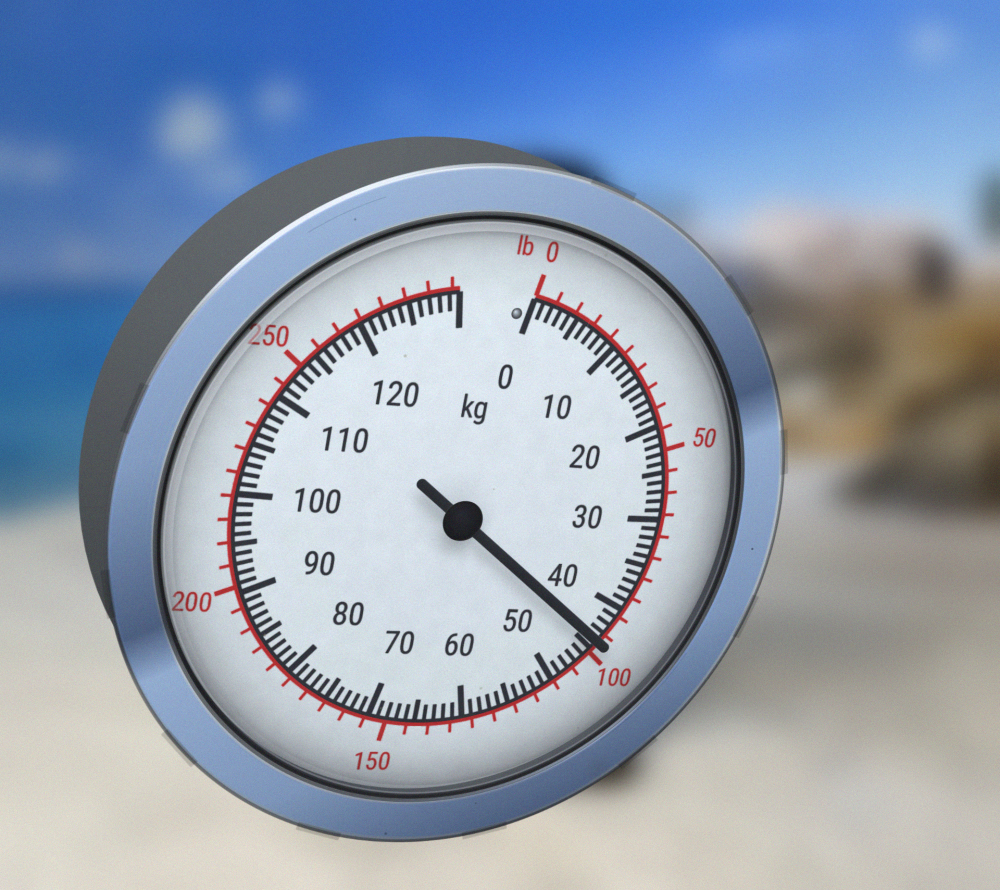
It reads 44 kg
